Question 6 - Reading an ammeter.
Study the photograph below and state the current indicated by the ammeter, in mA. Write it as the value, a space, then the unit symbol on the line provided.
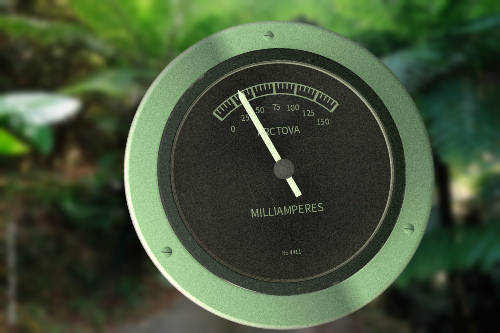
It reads 35 mA
